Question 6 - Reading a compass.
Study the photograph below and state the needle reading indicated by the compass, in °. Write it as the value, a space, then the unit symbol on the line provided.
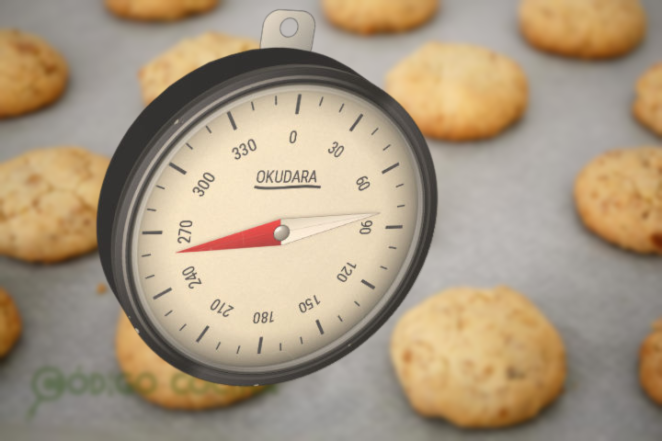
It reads 260 °
